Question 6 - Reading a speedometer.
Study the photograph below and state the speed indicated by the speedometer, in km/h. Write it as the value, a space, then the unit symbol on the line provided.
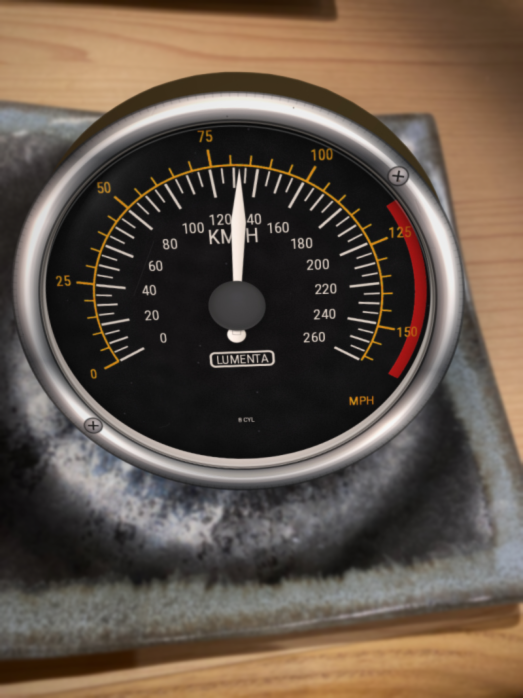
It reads 132.5 km/h
